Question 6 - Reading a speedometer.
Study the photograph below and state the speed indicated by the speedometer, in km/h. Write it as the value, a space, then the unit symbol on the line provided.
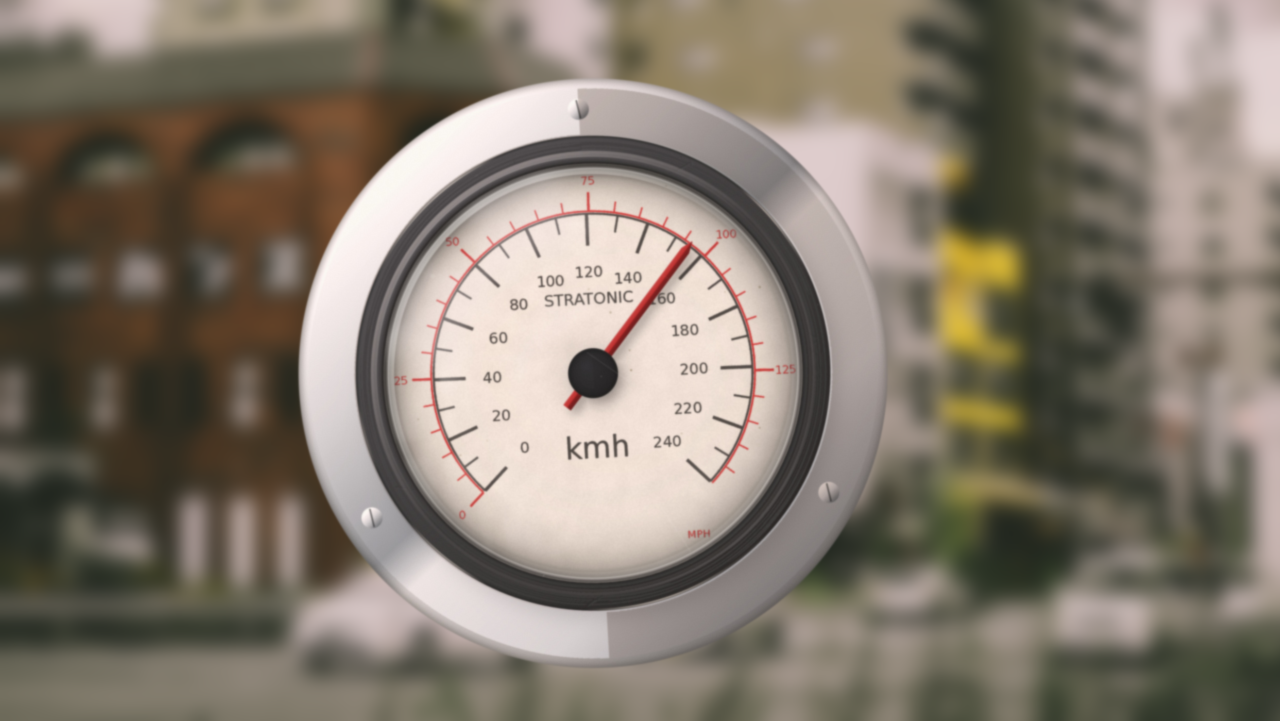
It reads 155 km/h
